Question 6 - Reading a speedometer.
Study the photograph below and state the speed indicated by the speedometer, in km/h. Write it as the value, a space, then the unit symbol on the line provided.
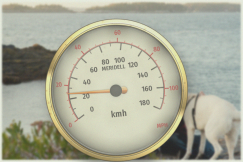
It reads 25 km/h
